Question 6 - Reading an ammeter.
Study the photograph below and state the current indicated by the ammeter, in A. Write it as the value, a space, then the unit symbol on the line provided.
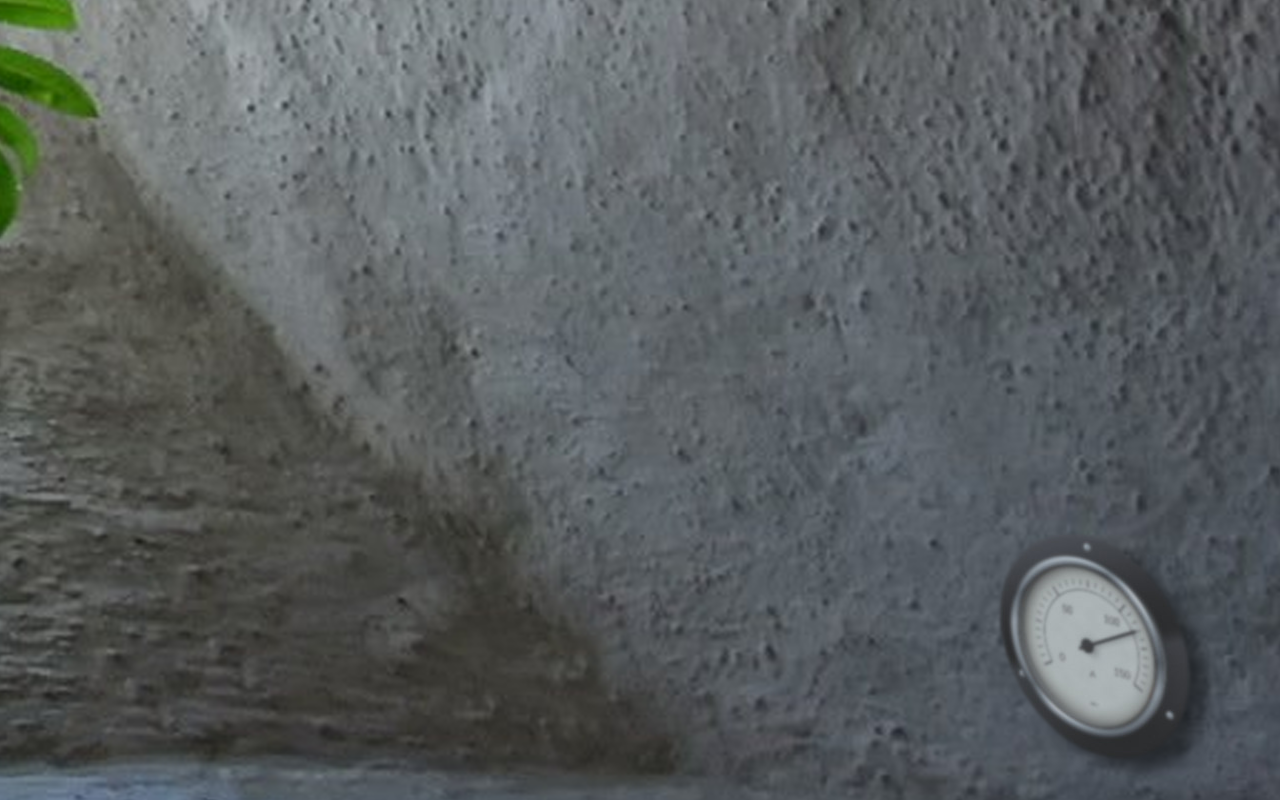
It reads 115 A
